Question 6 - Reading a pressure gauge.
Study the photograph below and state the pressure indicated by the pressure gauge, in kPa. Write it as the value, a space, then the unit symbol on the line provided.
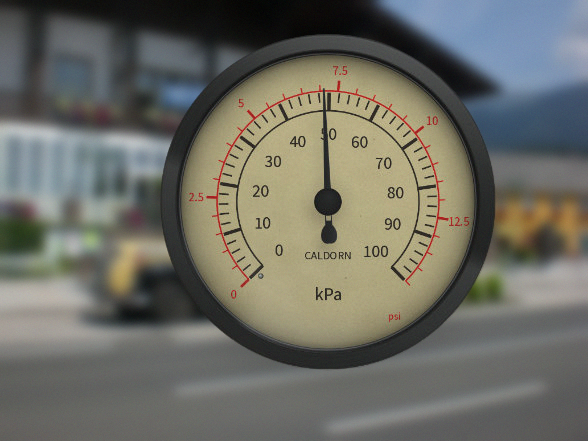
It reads 49 kPa
